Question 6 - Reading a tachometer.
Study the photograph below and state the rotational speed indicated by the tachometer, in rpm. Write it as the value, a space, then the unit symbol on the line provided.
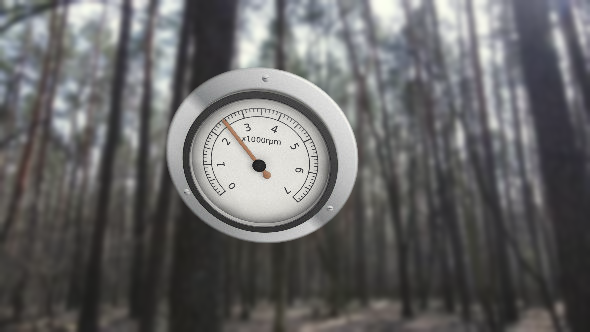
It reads 2500 rpm
